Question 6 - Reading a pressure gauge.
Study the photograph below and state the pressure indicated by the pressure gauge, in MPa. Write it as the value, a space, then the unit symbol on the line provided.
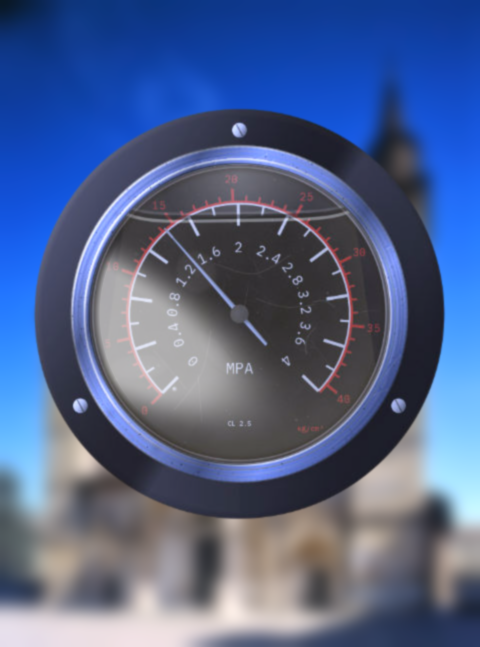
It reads 1.4 MPa
